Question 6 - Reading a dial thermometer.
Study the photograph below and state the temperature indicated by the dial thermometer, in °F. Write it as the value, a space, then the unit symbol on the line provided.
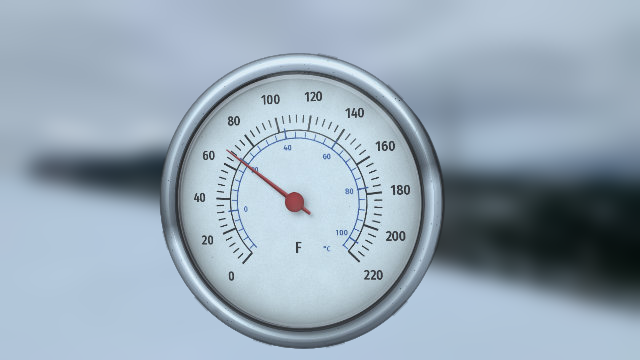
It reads 68 °F
